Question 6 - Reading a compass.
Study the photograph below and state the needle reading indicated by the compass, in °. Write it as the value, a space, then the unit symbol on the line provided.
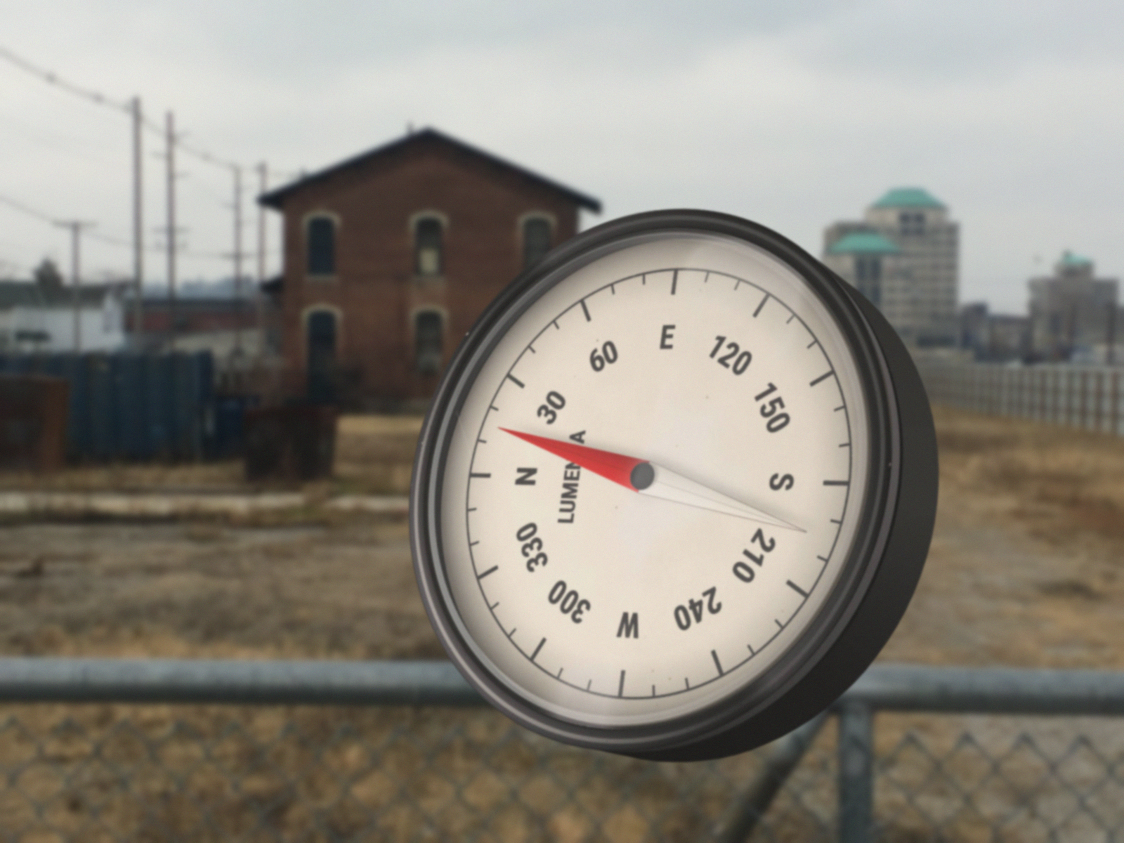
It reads 15 °
